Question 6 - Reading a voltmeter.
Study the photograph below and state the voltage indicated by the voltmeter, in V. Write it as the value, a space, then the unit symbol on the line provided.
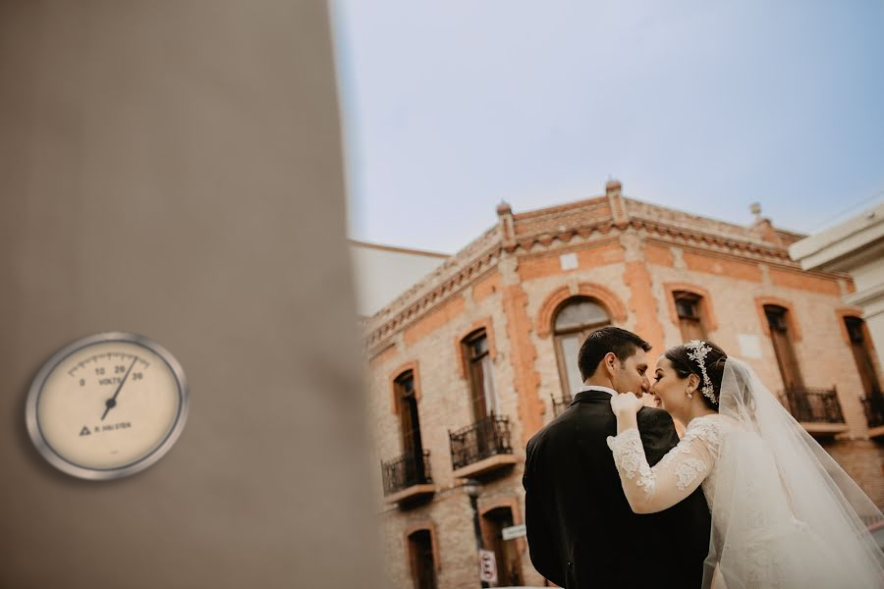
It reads 25 V
